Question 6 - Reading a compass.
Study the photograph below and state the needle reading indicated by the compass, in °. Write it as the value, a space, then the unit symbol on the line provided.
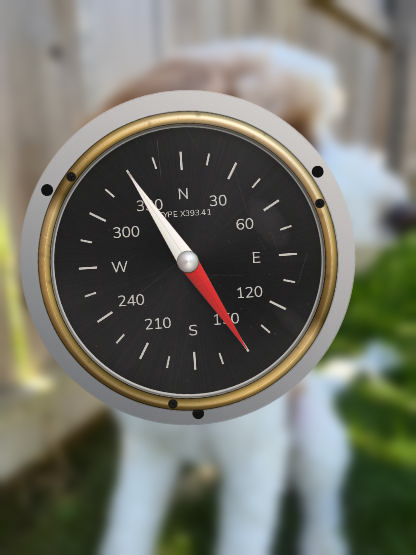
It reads 150 °
